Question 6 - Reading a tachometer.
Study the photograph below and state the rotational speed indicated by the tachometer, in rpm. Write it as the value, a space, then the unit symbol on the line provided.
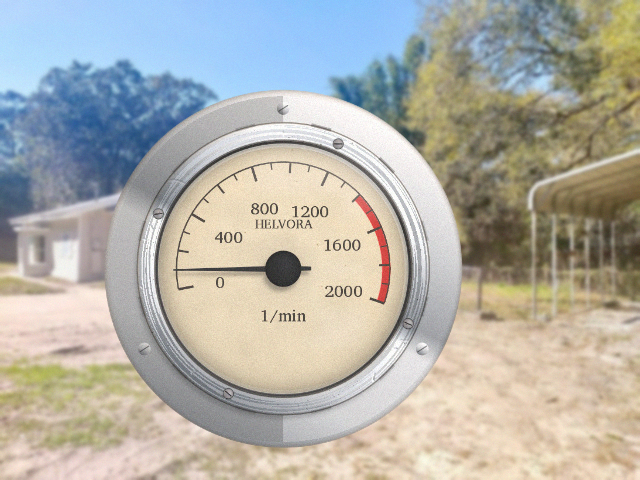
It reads 100 rpm
